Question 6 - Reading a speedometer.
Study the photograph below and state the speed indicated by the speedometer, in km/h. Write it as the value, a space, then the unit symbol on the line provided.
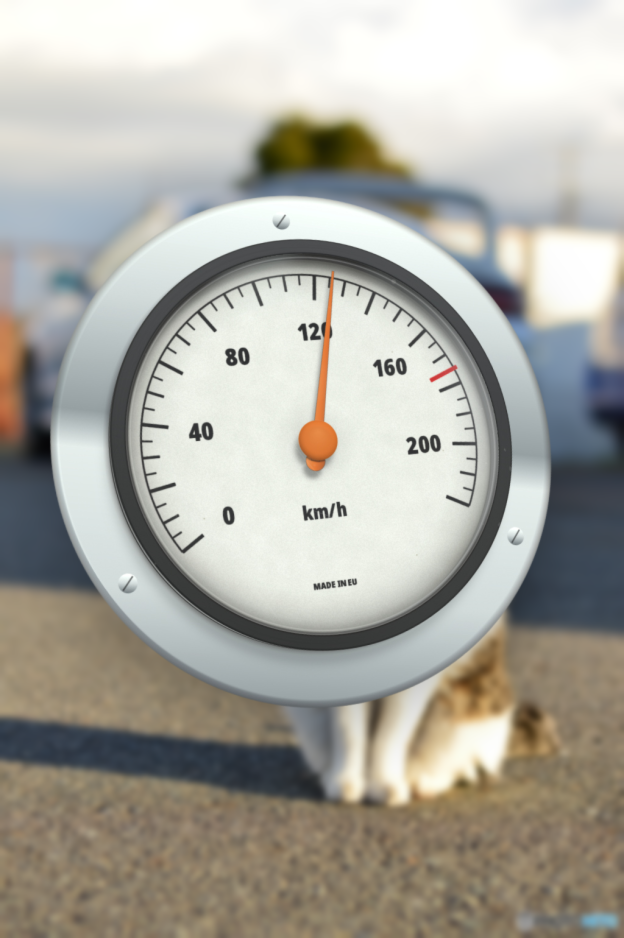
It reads 125 km/h
